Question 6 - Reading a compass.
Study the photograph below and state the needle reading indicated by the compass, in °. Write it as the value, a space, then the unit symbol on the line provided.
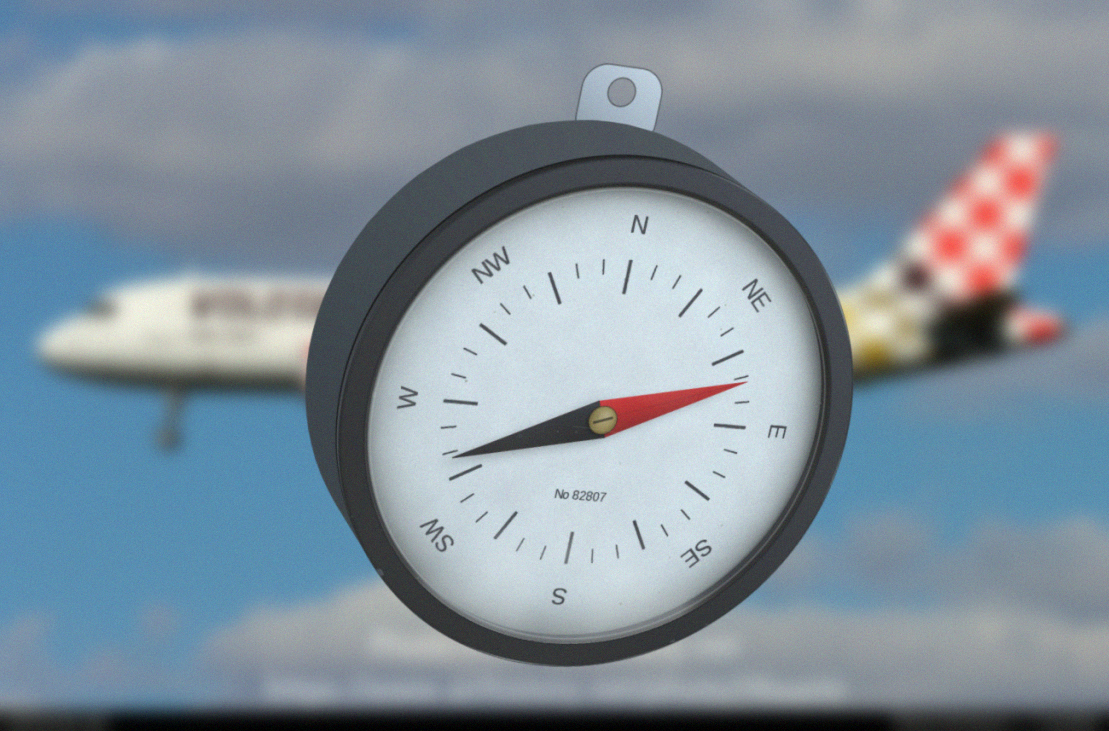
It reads 70 °
